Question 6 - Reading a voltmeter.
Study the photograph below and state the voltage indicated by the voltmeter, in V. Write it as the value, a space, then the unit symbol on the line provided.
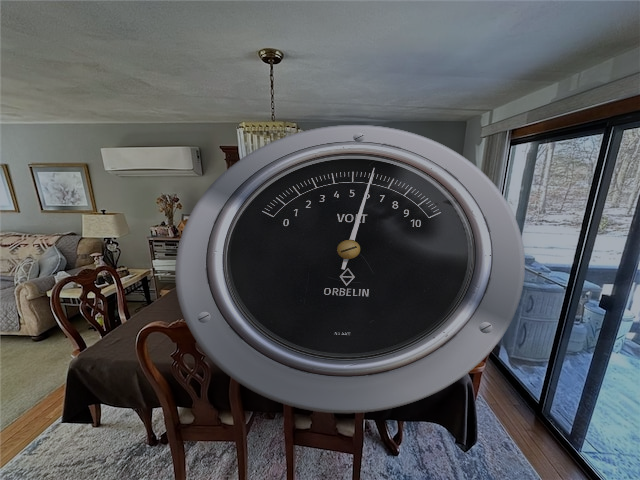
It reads 6 V
